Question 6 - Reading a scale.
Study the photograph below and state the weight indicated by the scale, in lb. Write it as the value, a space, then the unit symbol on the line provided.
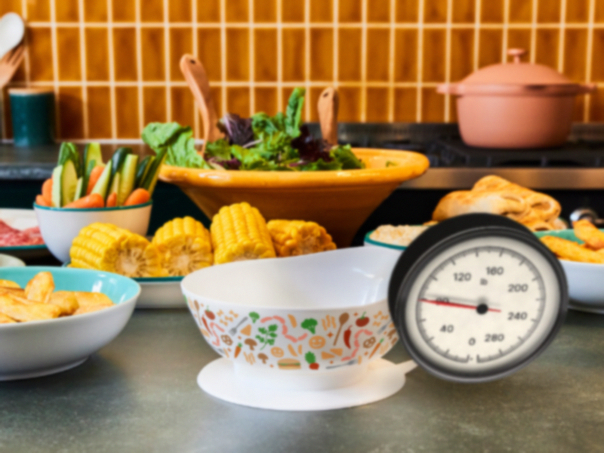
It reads 80 lb
